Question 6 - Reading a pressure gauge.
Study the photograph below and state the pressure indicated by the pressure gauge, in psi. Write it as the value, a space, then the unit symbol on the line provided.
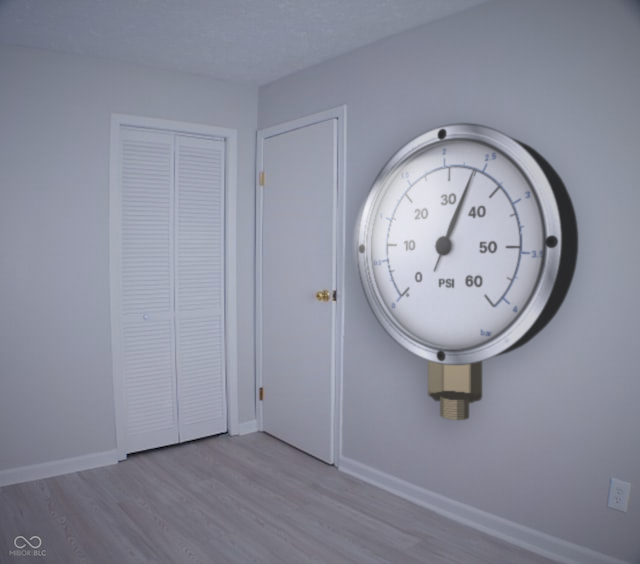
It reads 35 psi
